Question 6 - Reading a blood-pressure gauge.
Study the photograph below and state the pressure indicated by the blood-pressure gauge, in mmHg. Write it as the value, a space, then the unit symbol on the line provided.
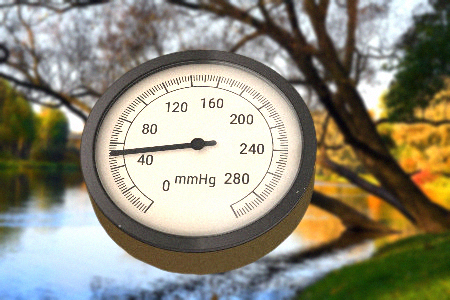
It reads 50 mmHg
